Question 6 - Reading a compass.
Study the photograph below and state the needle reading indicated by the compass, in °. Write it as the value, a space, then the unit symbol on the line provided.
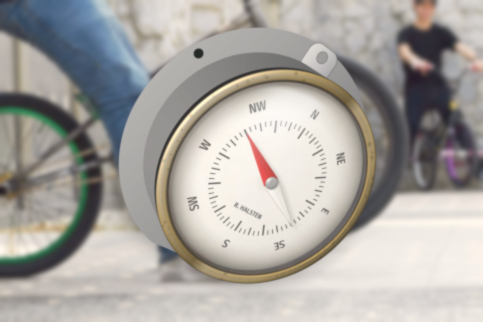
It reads 300 °
